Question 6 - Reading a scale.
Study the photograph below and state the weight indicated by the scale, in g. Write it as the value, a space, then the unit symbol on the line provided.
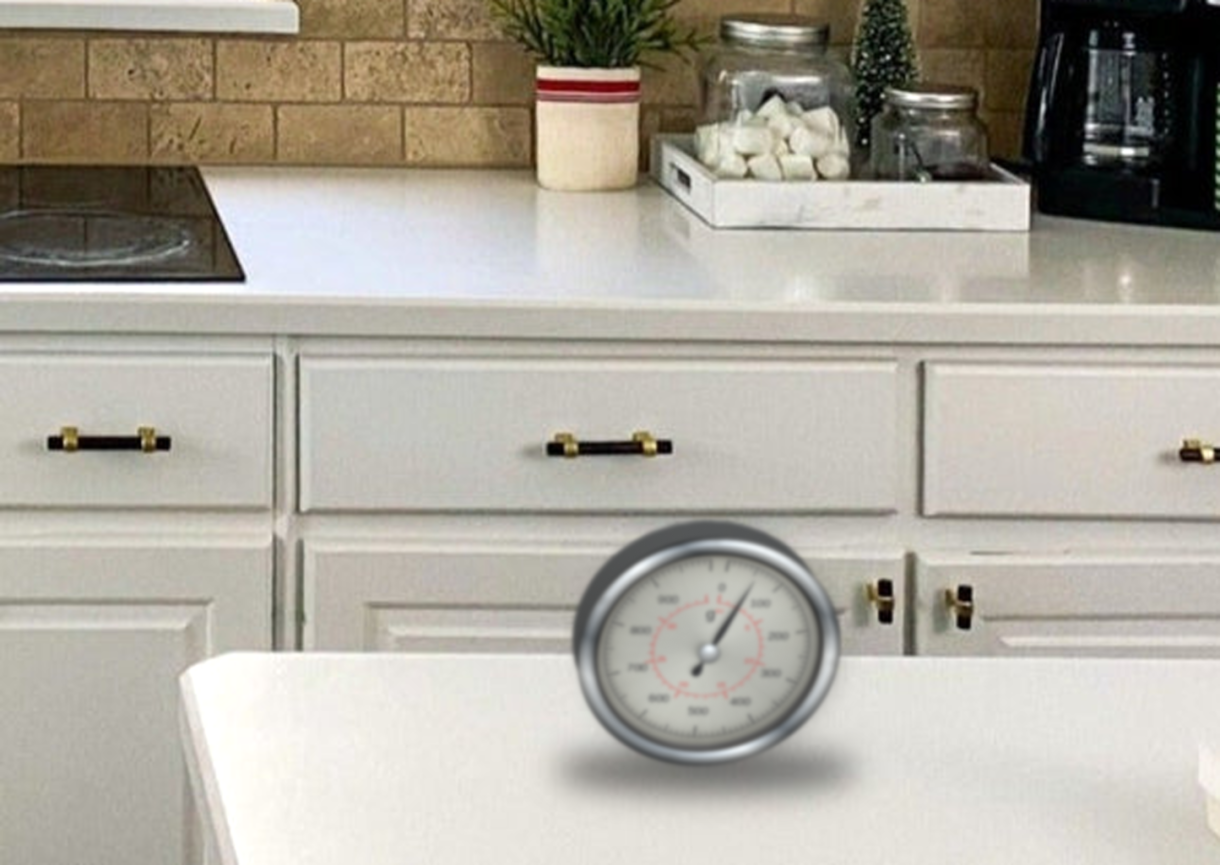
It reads 50 g
